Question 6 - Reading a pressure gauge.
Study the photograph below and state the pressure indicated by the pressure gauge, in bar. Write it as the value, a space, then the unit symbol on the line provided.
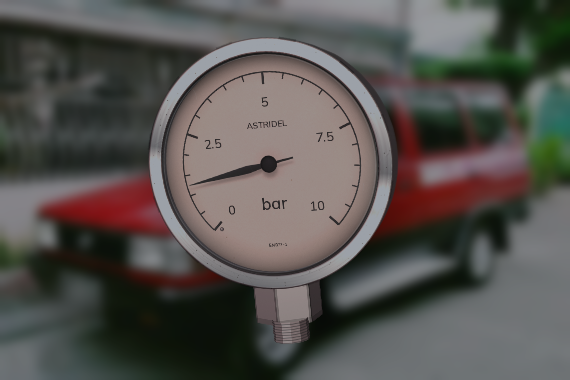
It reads 1.25 bar
